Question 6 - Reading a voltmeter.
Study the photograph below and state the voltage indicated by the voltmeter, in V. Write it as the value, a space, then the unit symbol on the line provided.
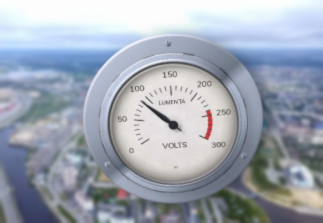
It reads 90 V
